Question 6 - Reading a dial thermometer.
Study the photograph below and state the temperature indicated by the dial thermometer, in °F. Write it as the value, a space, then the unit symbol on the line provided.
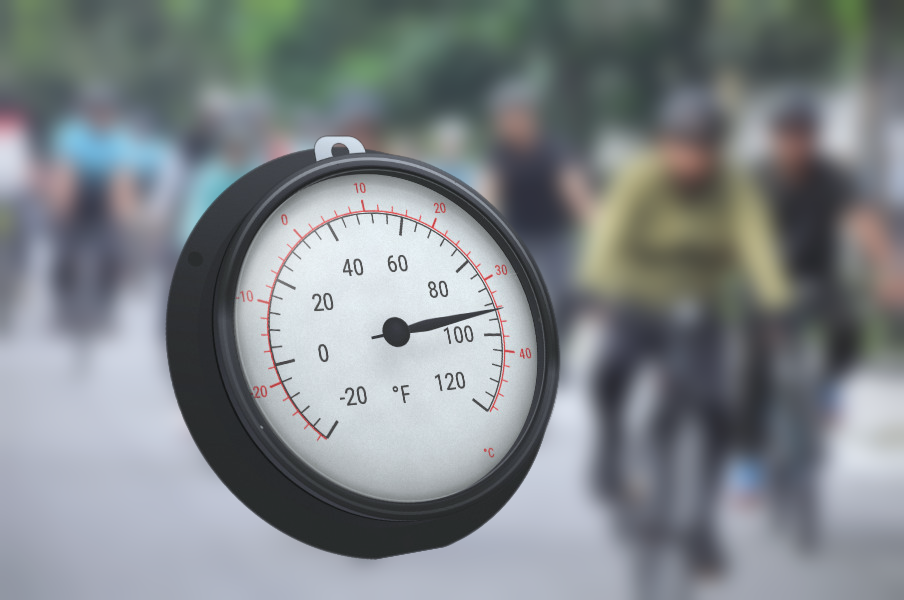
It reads 94 °F
